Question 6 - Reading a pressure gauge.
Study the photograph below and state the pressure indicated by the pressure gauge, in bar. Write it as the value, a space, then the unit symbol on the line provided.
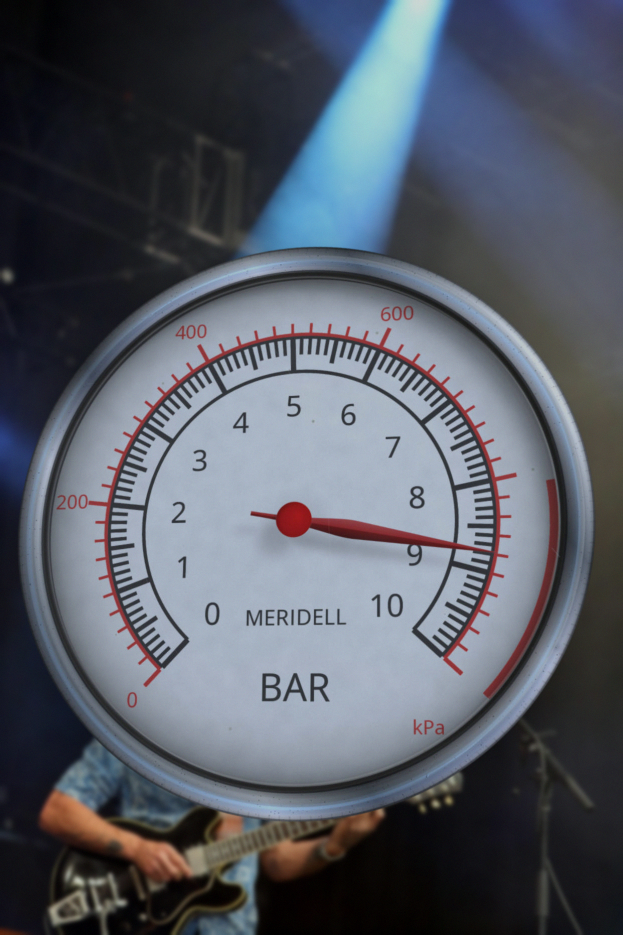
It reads 8.8 bar
